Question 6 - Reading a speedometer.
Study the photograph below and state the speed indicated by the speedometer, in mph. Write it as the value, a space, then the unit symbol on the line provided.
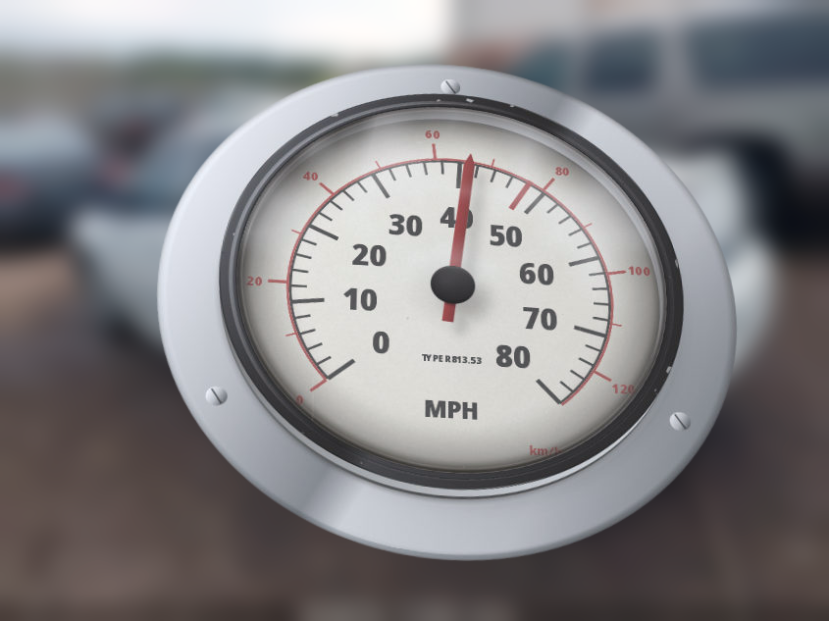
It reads 41 mph
